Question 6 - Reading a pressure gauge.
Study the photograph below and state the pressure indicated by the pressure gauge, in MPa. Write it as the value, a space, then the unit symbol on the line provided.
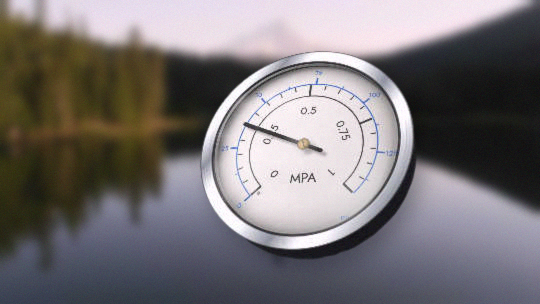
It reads 0.25 MPa
